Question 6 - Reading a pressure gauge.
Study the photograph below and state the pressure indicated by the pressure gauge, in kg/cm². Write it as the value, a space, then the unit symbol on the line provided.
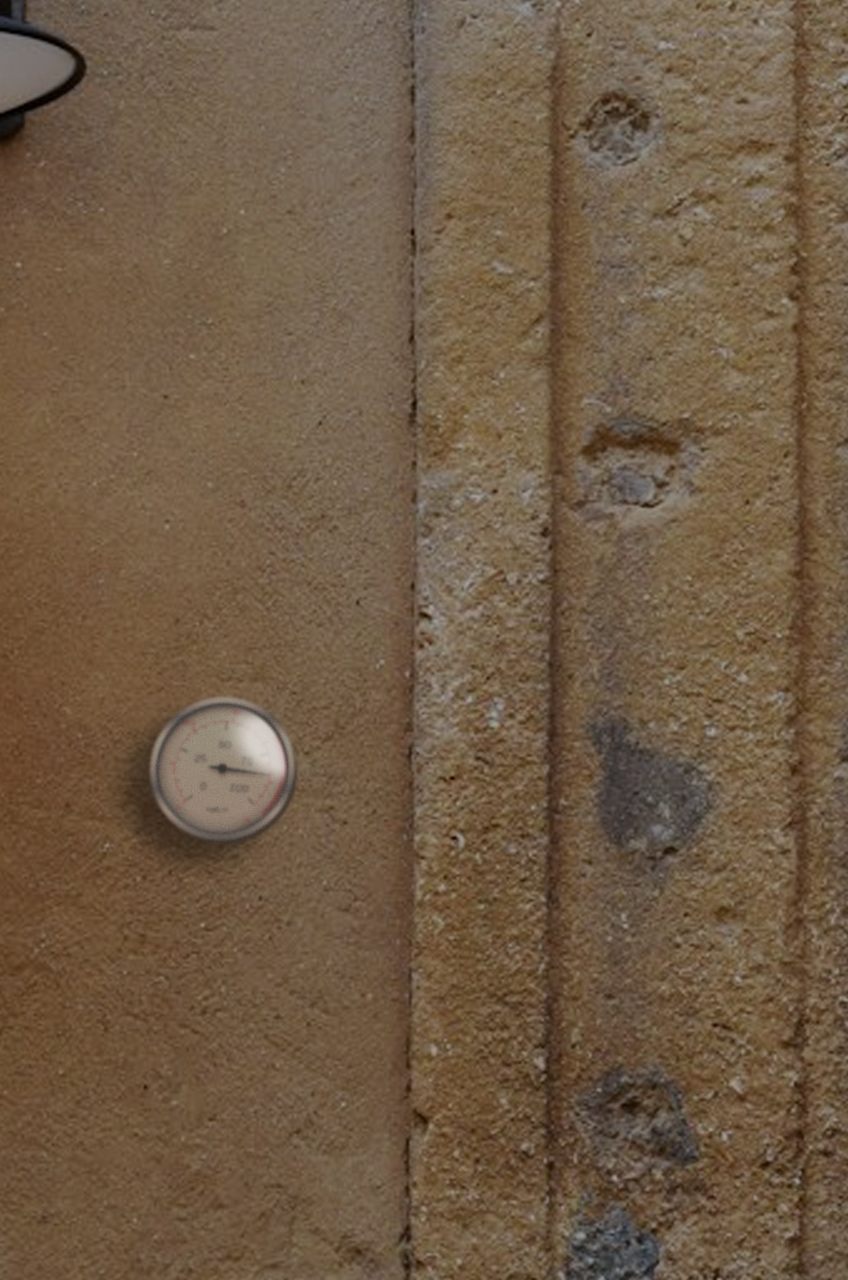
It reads 85 kg/cm²
